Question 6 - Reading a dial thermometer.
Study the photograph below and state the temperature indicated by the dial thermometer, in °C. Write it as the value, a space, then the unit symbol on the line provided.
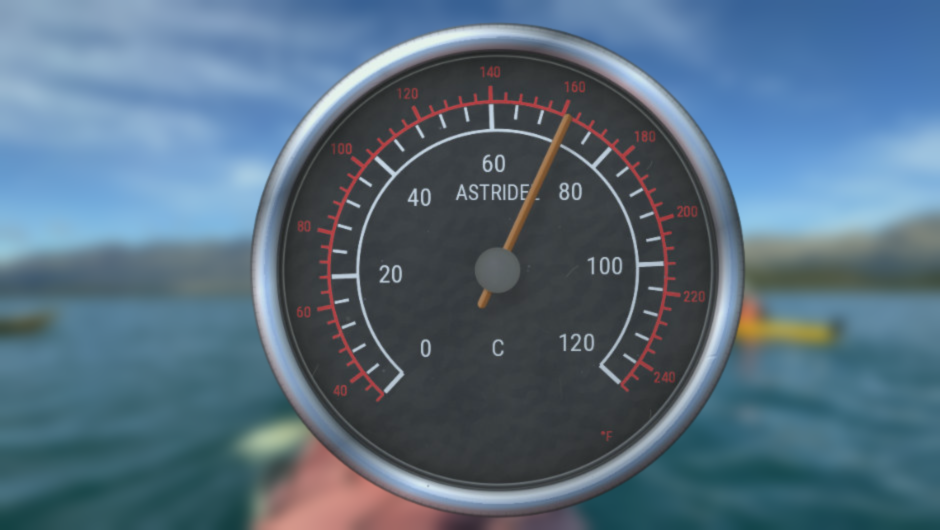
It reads 72 °C
